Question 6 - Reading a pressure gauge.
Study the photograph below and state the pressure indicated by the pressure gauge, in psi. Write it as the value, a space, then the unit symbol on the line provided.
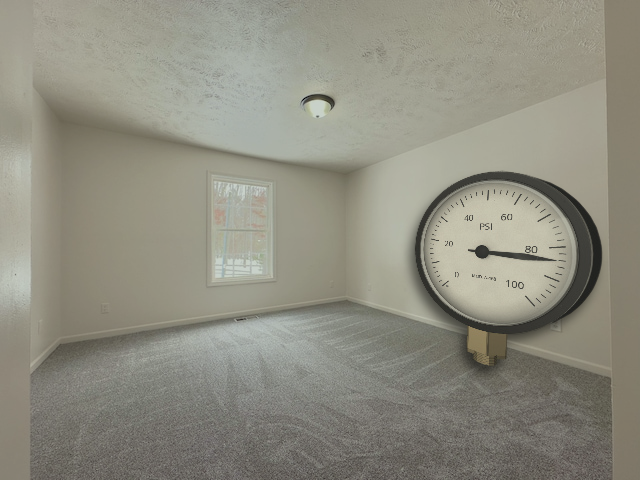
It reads 84 psi
